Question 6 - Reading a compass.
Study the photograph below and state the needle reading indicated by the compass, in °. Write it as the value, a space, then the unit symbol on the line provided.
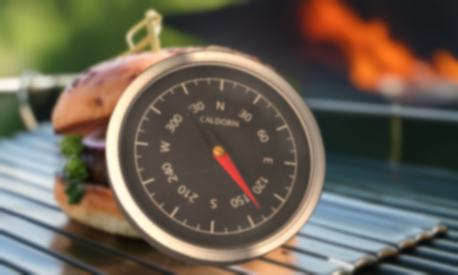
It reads 140 °
